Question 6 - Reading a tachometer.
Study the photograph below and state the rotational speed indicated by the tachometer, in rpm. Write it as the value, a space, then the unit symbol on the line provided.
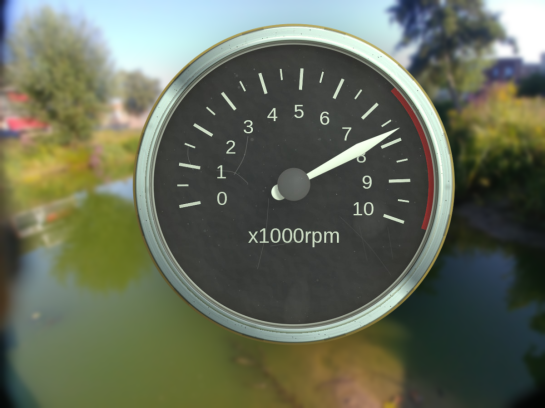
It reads 7750 rpm
